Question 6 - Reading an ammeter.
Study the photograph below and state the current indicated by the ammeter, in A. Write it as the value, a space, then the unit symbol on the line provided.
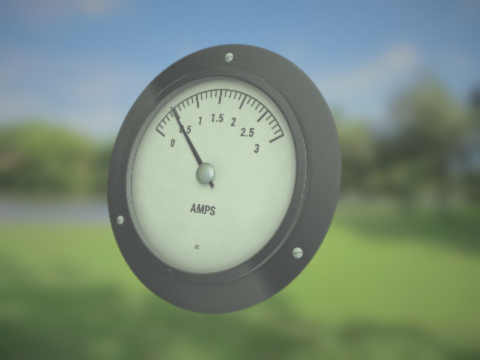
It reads 0.5 A
